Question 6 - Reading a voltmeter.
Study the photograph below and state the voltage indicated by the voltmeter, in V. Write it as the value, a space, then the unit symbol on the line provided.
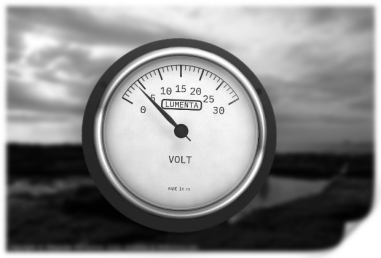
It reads 4 V
